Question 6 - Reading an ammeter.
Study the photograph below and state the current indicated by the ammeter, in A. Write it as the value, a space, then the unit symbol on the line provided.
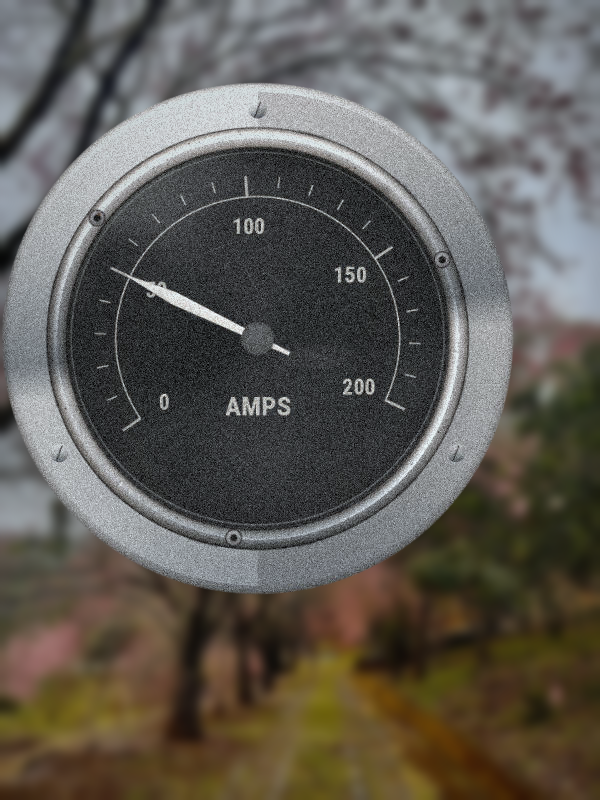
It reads 50 A
